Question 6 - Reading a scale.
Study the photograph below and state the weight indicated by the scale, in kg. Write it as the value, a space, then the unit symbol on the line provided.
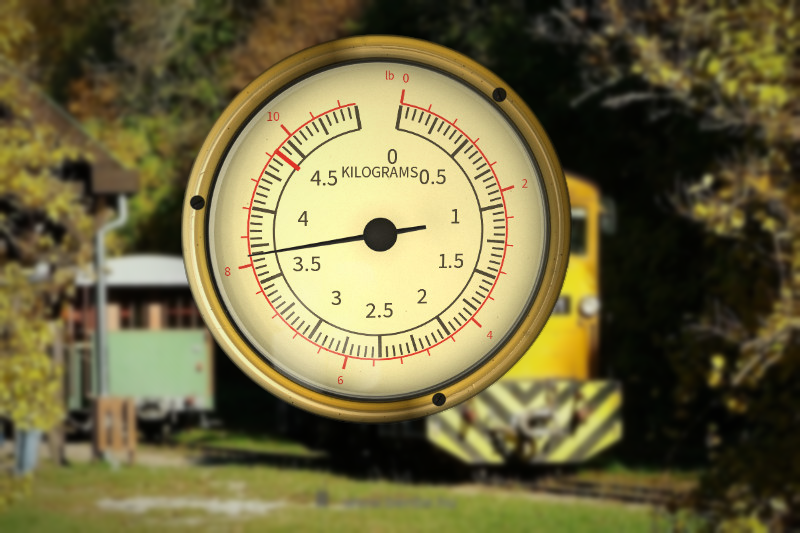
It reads 3.7 kg
